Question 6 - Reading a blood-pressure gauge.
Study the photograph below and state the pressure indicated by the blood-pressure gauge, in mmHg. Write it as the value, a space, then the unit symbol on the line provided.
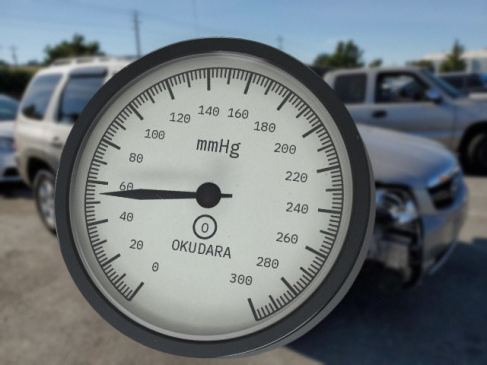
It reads 54 mmHg
